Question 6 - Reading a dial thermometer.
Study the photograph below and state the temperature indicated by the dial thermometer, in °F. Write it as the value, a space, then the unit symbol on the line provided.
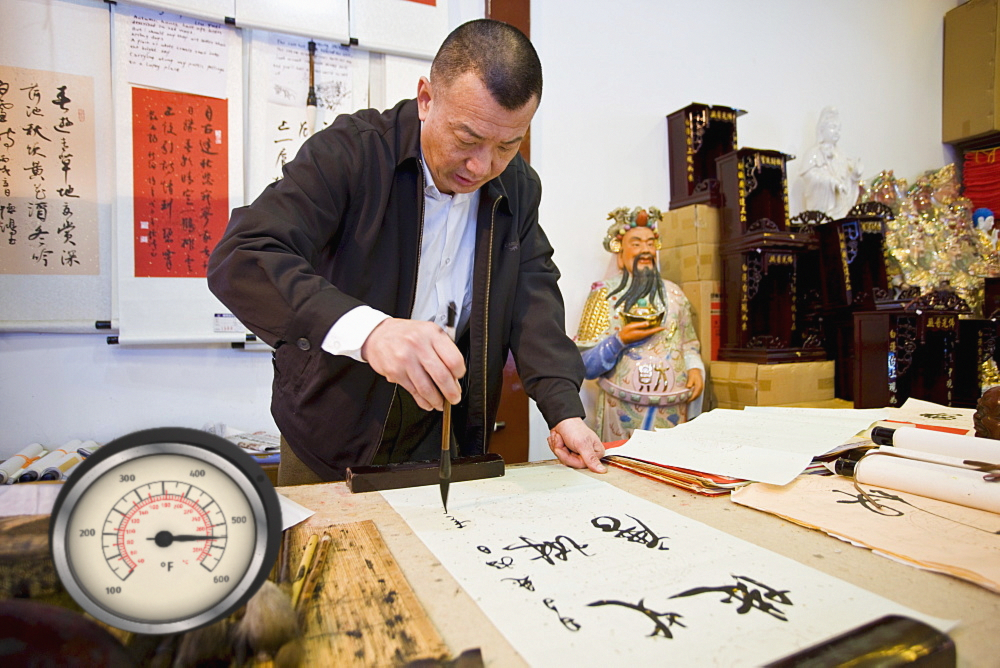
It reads 525 °F
